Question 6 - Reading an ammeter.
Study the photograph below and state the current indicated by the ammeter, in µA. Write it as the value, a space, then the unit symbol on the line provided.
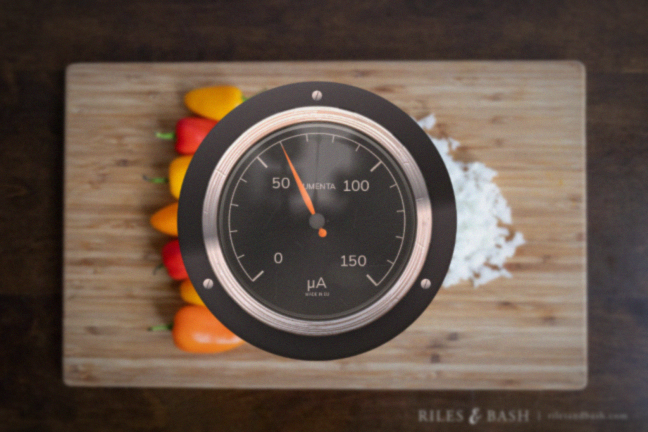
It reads 60 µA
